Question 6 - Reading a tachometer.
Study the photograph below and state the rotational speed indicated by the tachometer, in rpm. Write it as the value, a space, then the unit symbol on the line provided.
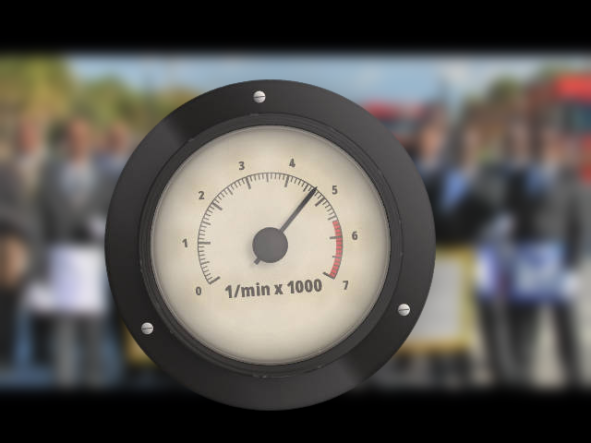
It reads 4700 rpm
